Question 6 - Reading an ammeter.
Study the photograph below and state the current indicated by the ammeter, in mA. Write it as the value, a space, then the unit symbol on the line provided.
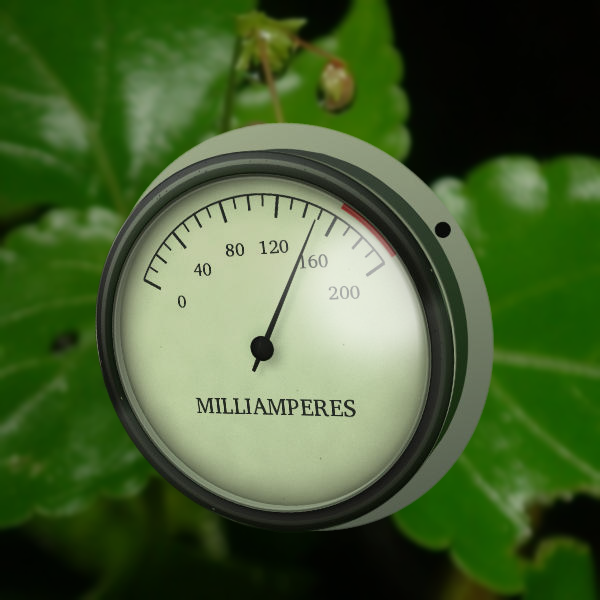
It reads 150 mA
